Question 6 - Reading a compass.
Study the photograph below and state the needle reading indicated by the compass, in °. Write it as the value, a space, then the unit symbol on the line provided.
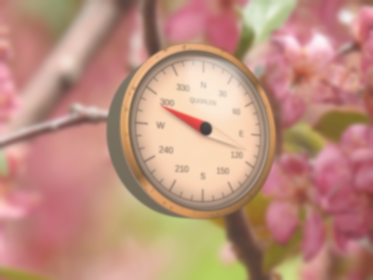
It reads 290 °
